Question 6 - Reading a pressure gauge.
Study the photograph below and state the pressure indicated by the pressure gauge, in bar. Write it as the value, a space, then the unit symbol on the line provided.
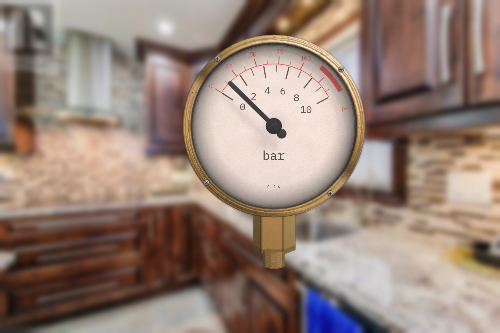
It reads 1 bar
